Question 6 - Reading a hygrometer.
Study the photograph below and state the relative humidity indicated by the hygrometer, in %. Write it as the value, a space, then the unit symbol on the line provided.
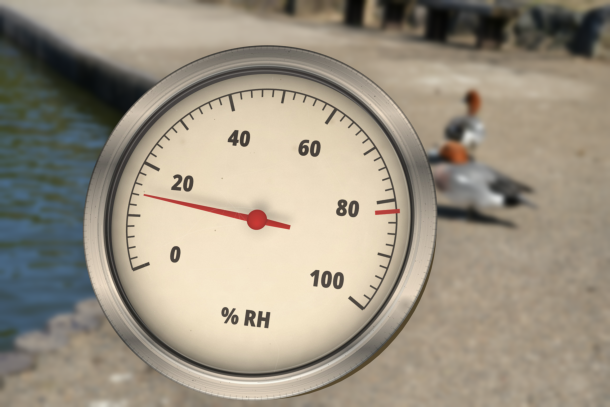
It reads 14 %
